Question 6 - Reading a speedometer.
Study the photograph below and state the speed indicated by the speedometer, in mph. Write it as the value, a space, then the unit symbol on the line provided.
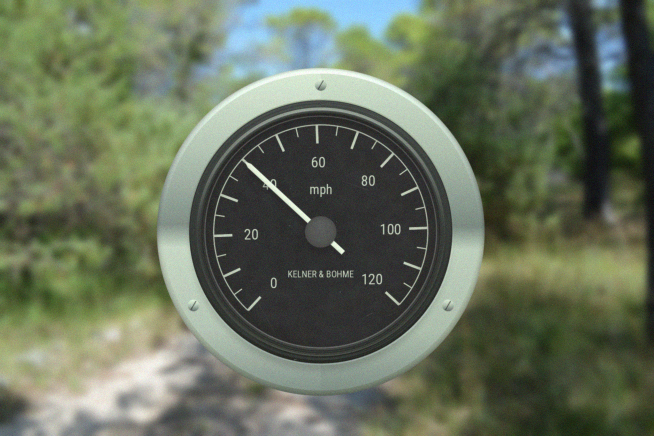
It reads 40 mph
